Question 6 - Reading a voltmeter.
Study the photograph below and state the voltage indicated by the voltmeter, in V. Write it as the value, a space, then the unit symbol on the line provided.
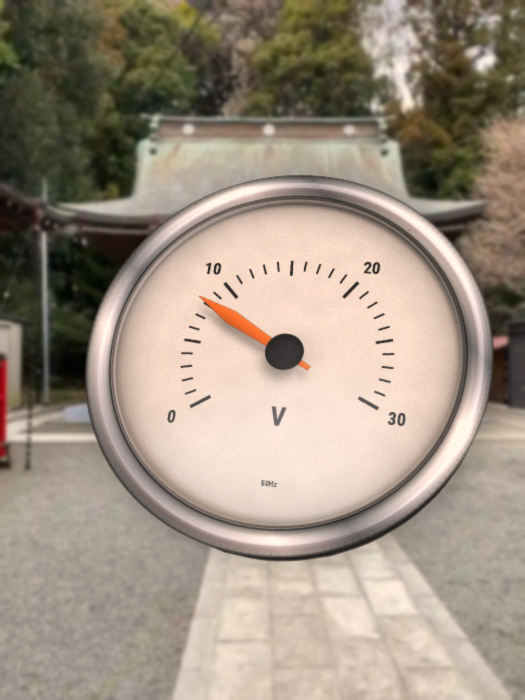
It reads 8 V
